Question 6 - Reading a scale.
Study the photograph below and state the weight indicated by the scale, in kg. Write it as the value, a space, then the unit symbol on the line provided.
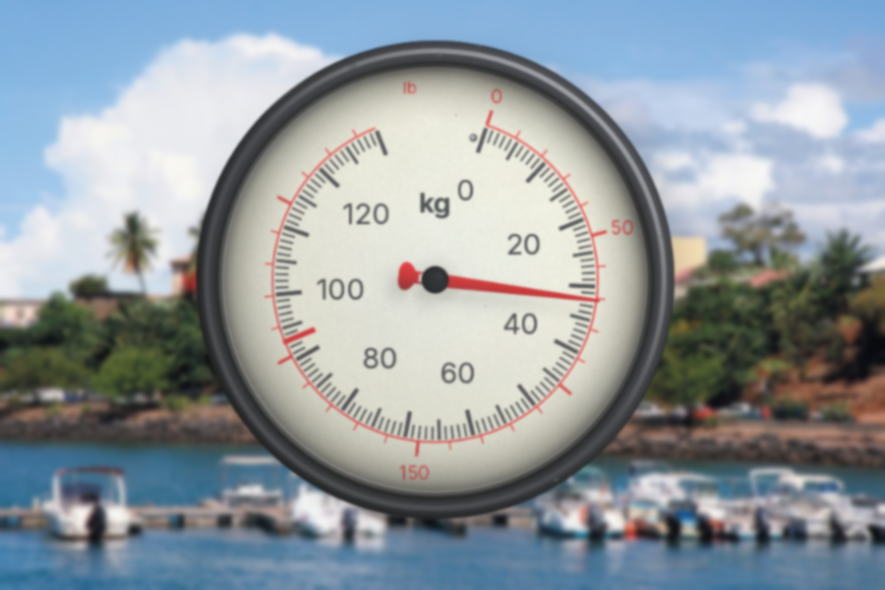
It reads 32 kg
